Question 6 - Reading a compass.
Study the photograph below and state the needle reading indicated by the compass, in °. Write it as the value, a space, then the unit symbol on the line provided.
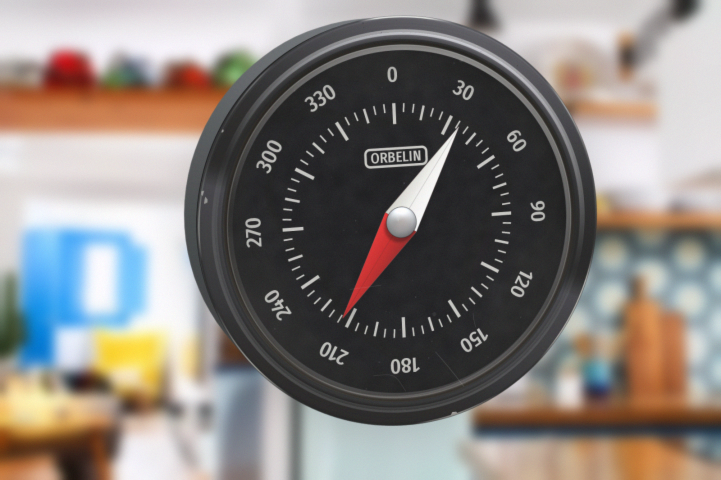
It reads 215 °
